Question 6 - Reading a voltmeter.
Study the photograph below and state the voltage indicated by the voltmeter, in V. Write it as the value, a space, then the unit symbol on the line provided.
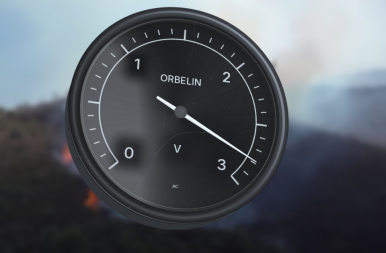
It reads 2.8 V
